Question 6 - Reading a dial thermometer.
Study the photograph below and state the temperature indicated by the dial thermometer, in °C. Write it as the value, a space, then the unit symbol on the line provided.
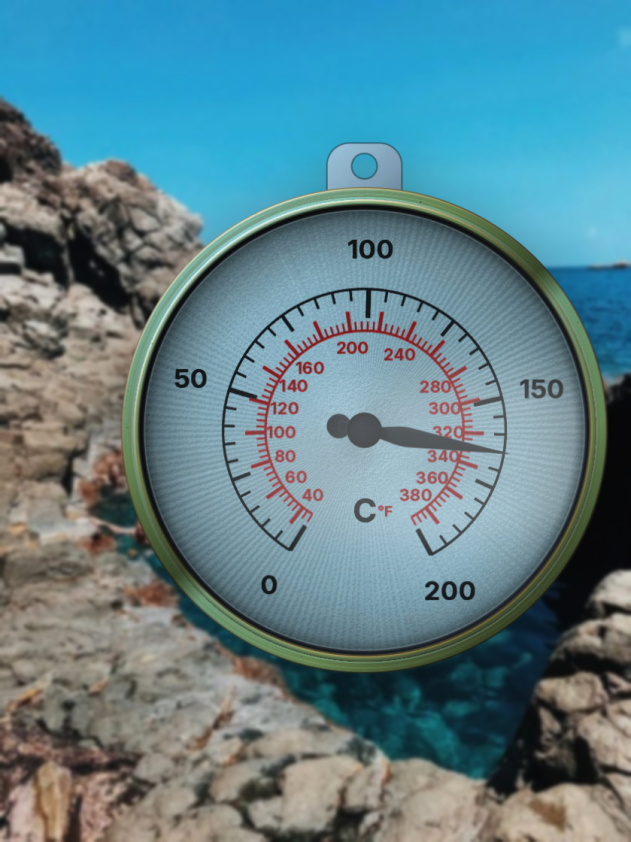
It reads 165 °C
